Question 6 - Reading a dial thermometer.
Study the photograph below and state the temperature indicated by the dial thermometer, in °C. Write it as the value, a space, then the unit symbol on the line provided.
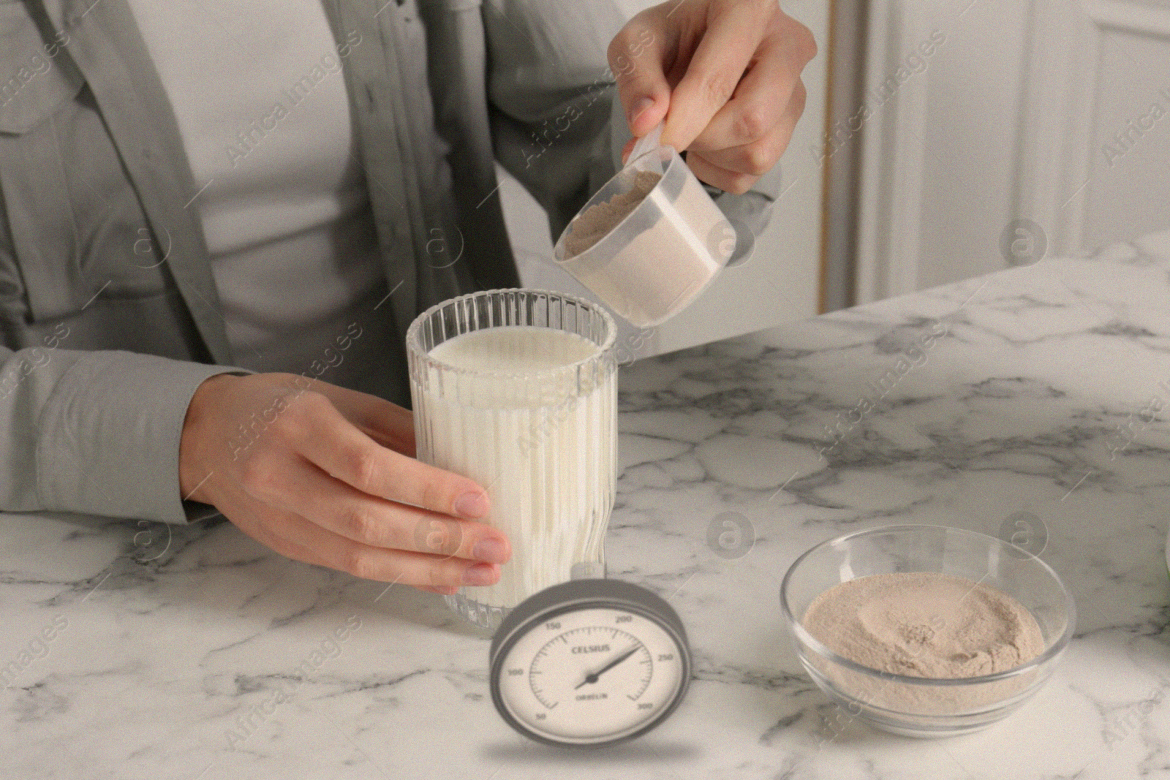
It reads 225 °C
